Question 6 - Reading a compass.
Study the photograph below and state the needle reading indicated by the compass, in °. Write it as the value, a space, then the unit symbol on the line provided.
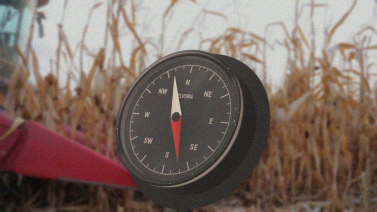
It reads 160 °
